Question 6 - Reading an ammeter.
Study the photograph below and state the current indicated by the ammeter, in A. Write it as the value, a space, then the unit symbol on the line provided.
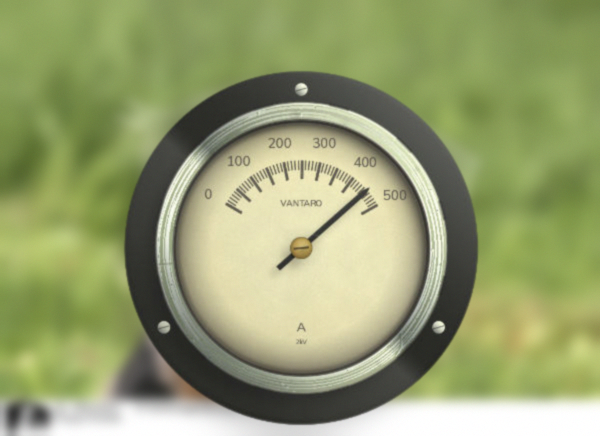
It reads 450 A
